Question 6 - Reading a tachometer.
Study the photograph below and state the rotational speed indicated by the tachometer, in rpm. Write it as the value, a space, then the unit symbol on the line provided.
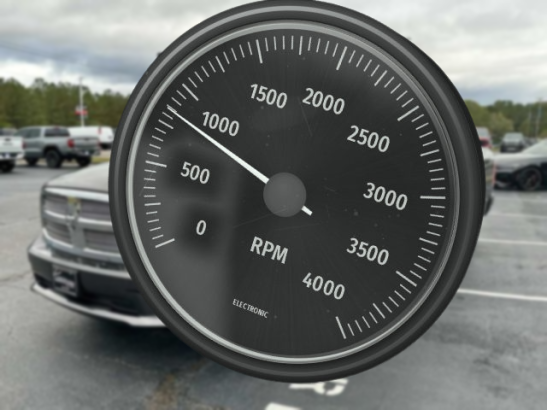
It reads 850 rpm
